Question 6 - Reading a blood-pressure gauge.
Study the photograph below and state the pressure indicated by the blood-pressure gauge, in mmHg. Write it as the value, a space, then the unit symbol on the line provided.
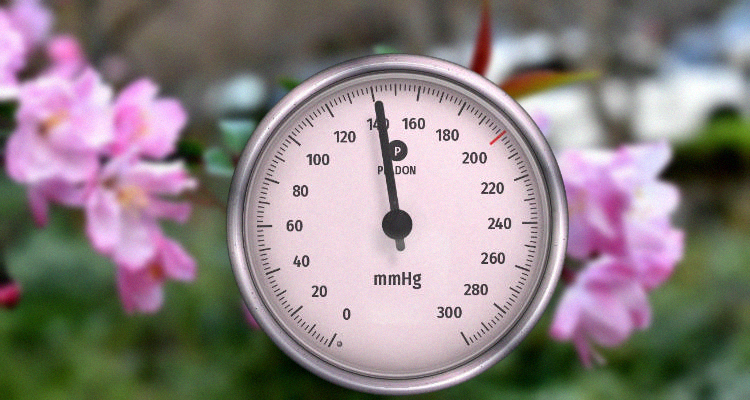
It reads 142 mmHg
